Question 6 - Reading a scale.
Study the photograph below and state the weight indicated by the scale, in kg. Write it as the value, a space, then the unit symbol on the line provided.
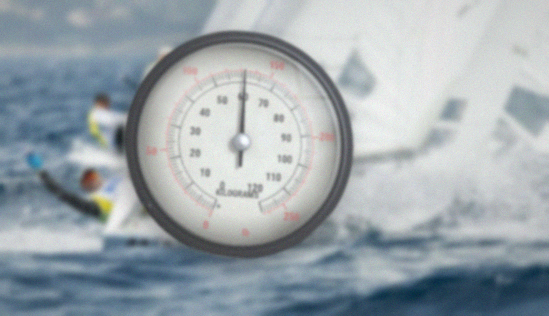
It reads 60 kg
